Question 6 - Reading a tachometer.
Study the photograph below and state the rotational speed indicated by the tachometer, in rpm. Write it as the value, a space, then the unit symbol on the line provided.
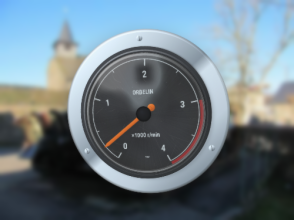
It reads 250 rpm
